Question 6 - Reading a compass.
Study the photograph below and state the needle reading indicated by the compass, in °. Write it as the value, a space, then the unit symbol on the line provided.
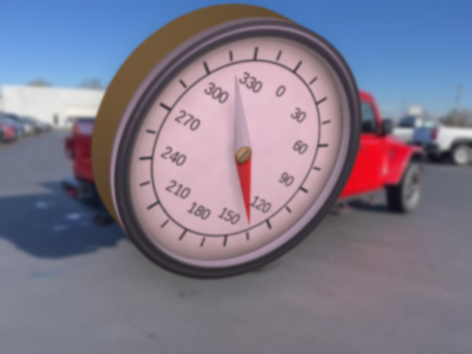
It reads 135 °
